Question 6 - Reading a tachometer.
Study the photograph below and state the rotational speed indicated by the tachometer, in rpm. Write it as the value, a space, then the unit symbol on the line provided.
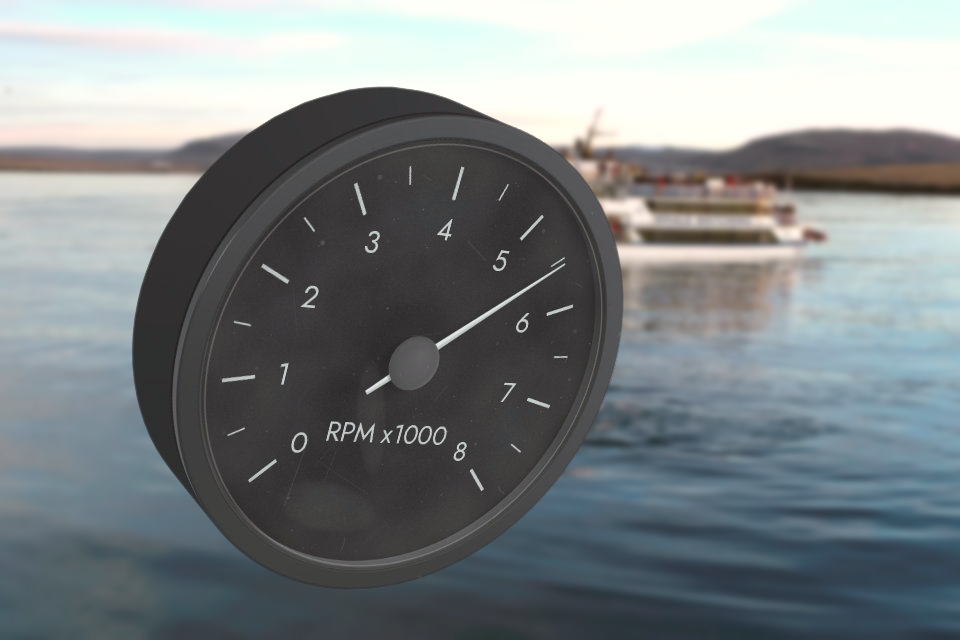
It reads 5500 rpm
